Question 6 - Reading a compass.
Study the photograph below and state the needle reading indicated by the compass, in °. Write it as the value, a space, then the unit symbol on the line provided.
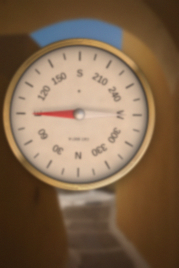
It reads 90 °
